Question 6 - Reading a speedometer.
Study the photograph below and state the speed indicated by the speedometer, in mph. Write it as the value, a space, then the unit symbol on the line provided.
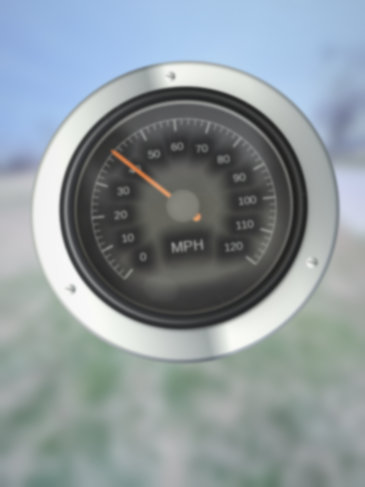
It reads 40 mph
